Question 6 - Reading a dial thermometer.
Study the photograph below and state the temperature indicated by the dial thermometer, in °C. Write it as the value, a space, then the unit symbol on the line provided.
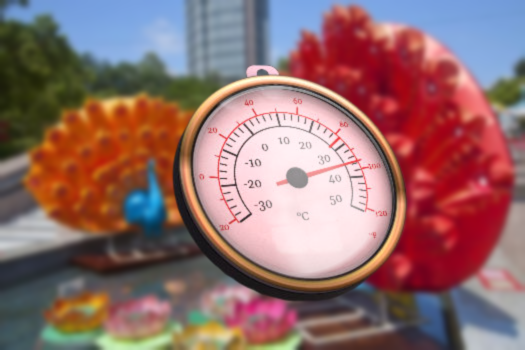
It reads 36 °C
